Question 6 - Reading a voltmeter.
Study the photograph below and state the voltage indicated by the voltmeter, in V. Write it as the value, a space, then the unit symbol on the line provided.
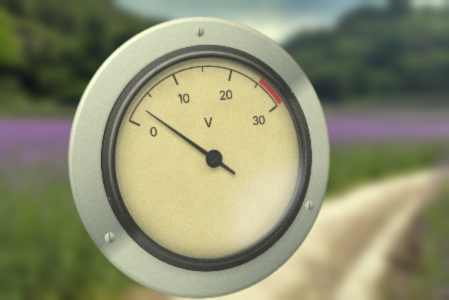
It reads 2.5 V
